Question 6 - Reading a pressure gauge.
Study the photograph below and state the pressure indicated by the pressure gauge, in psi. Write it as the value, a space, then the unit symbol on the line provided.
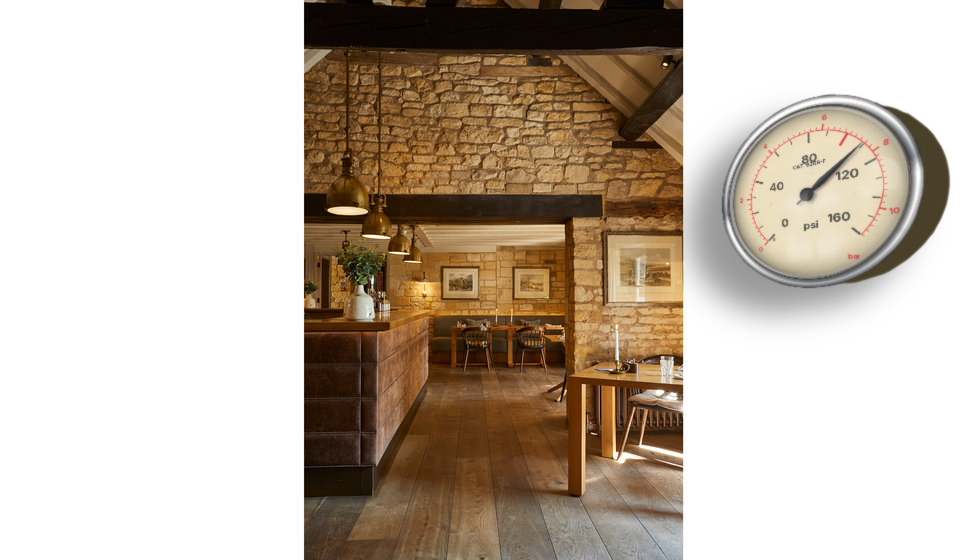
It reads 110 psi
